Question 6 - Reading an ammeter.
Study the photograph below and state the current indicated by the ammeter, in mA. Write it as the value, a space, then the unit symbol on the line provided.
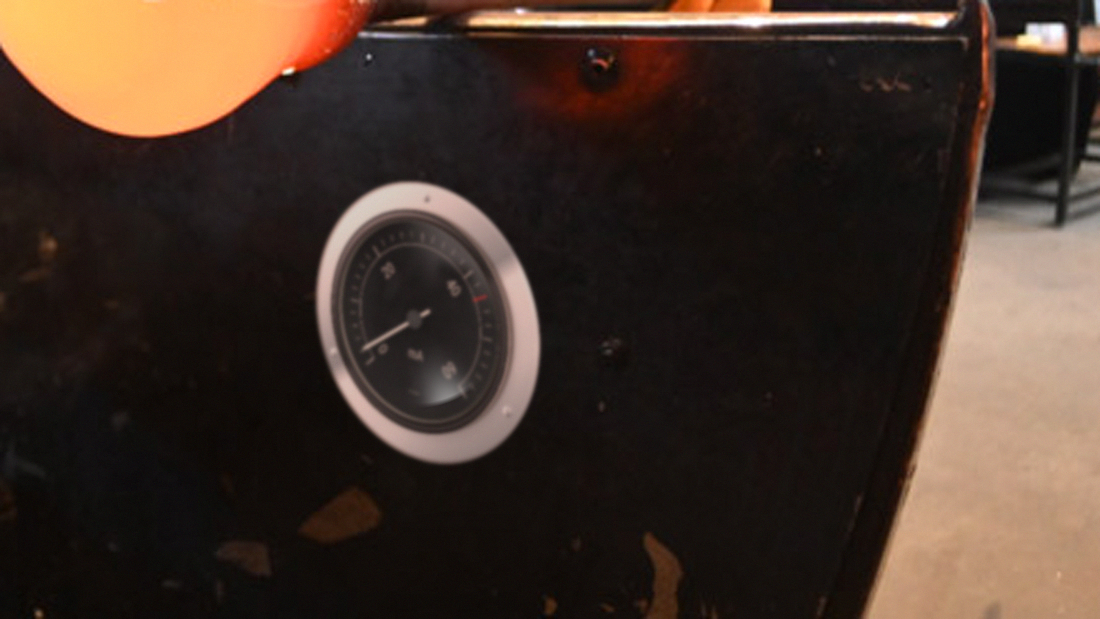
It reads 2 mA
